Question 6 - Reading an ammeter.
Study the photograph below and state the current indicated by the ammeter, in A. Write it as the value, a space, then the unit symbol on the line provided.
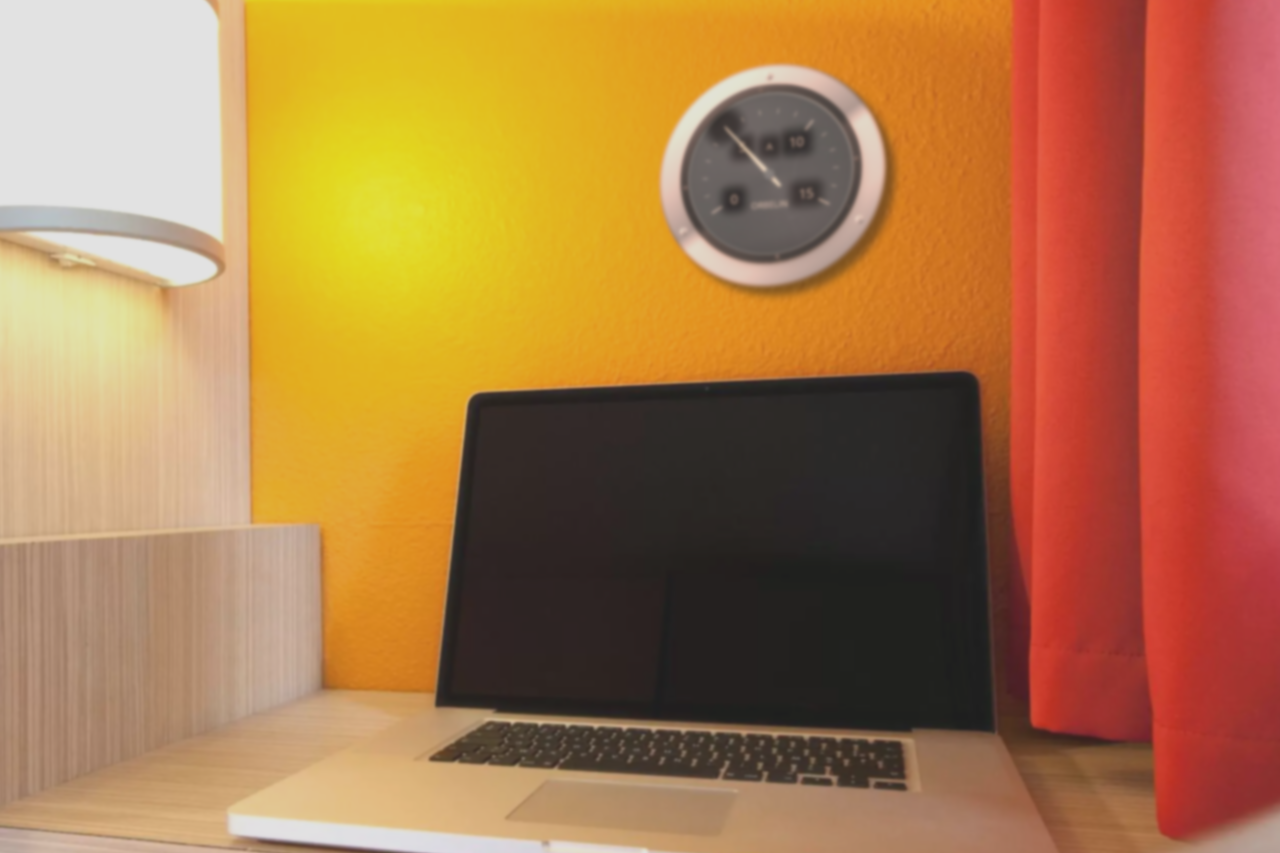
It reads 5 A
